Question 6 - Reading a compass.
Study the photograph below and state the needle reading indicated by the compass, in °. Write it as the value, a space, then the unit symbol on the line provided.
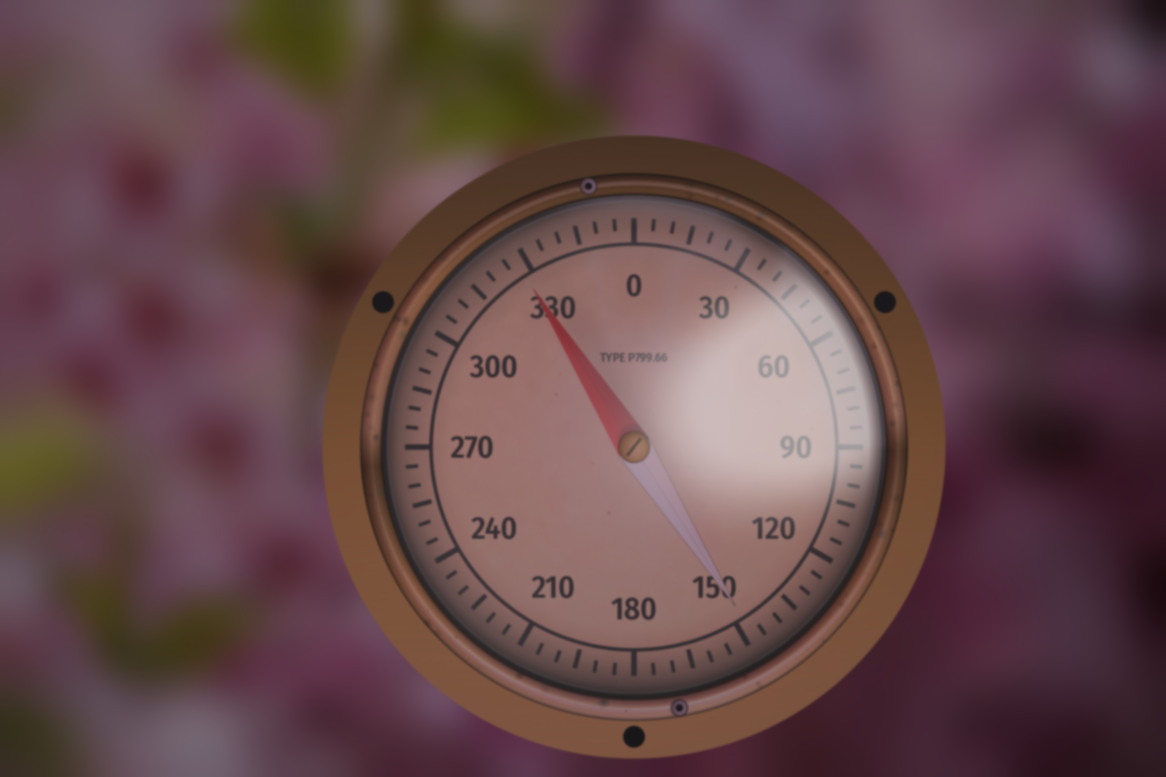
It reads 327.5 °
